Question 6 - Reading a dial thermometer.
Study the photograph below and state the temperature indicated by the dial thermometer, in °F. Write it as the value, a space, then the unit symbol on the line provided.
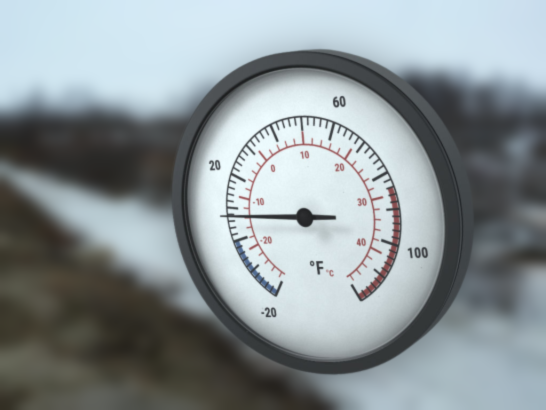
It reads 8 °F
